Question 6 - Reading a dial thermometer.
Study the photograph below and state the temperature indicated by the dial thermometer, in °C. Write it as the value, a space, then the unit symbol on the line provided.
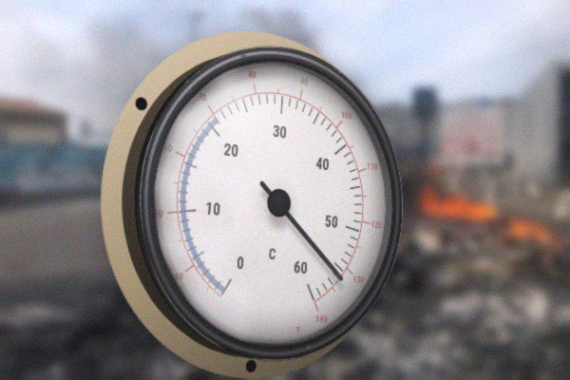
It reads 56 °C
